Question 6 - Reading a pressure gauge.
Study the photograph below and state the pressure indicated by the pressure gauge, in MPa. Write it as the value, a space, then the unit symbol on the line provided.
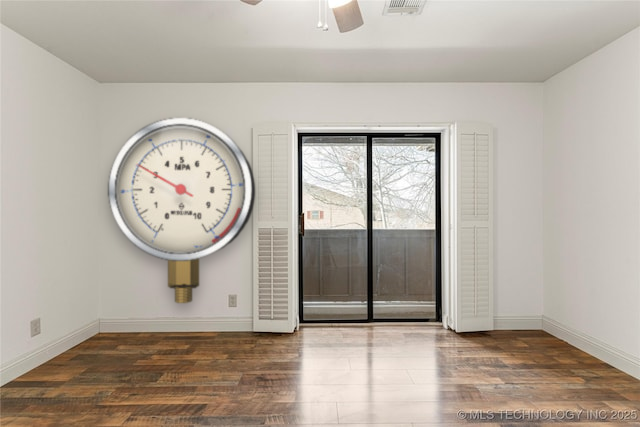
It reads 3 MPa
